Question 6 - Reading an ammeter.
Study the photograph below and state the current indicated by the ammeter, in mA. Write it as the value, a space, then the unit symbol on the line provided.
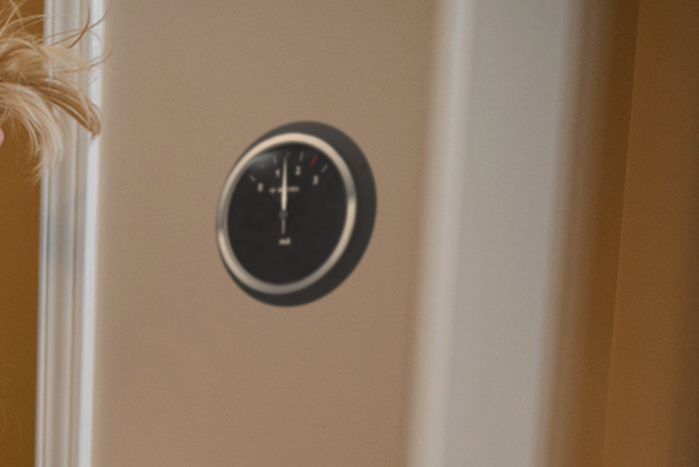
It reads 1.5 mA
